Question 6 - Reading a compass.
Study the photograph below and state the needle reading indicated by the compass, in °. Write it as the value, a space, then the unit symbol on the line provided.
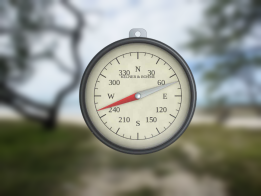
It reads 250 °
